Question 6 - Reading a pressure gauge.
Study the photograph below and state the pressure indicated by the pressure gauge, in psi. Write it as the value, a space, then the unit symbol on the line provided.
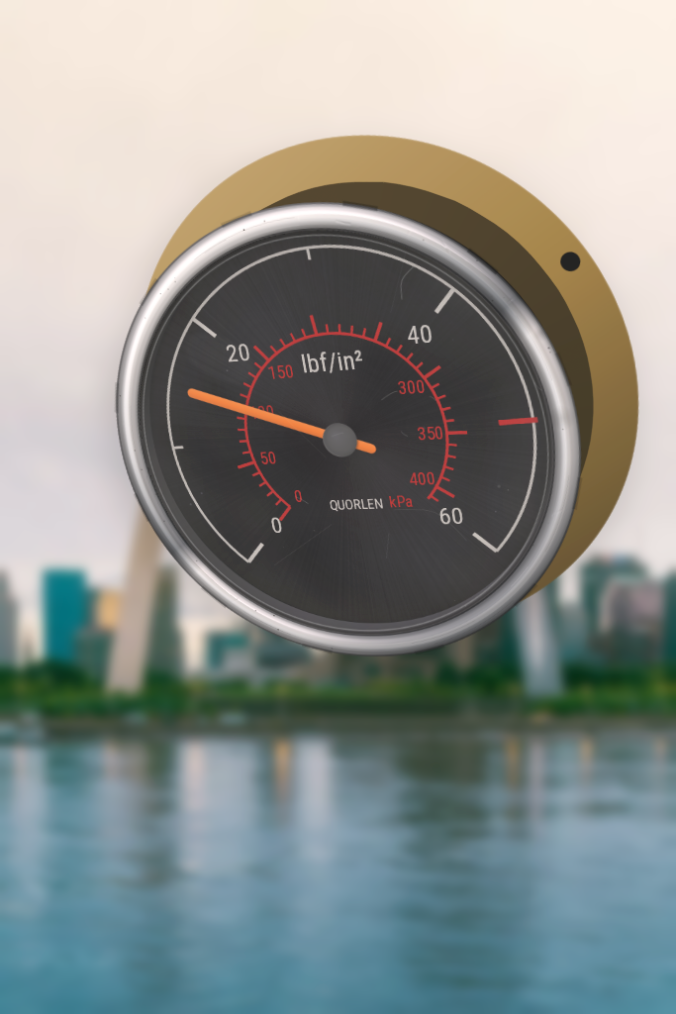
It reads 15 psi
